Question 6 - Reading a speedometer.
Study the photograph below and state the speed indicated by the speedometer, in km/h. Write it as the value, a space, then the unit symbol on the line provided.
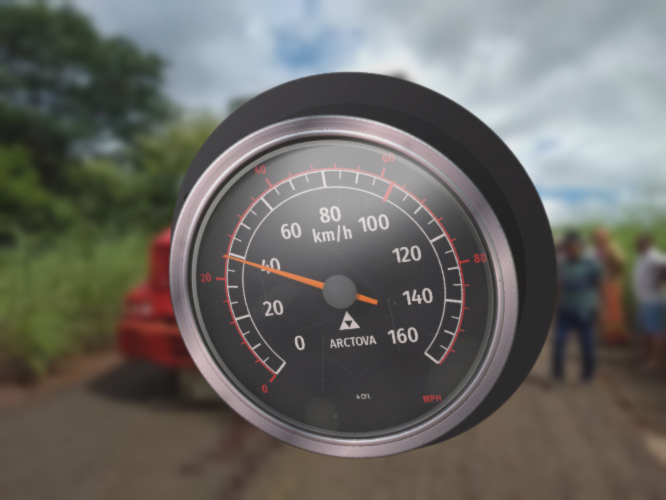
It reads 40 km/h
